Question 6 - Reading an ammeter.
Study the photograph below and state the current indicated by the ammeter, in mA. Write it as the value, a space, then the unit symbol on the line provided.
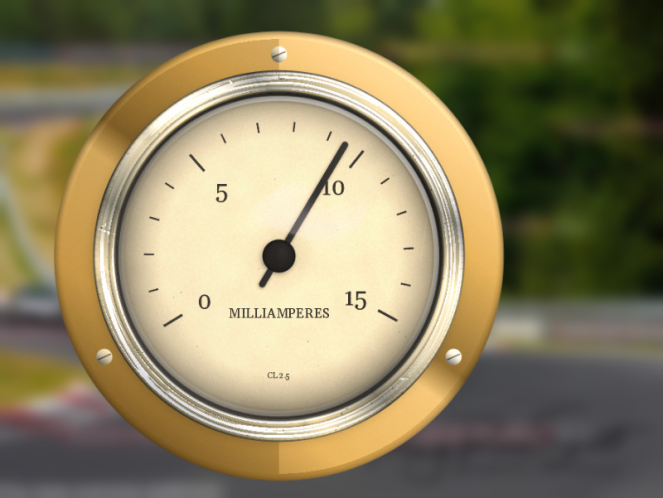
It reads 9.5 mA
